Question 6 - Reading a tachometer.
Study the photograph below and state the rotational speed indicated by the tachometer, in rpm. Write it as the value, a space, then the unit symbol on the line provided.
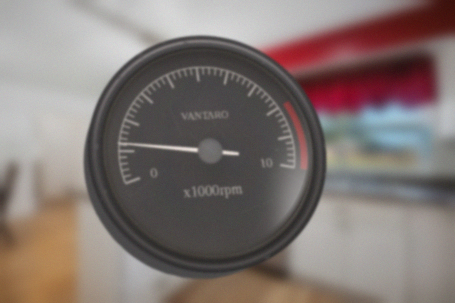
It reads 1200 rpm
